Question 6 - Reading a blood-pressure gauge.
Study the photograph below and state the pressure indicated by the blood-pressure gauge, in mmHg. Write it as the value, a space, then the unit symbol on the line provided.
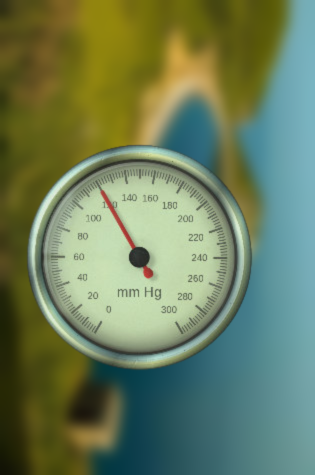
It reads 120 mmHg
